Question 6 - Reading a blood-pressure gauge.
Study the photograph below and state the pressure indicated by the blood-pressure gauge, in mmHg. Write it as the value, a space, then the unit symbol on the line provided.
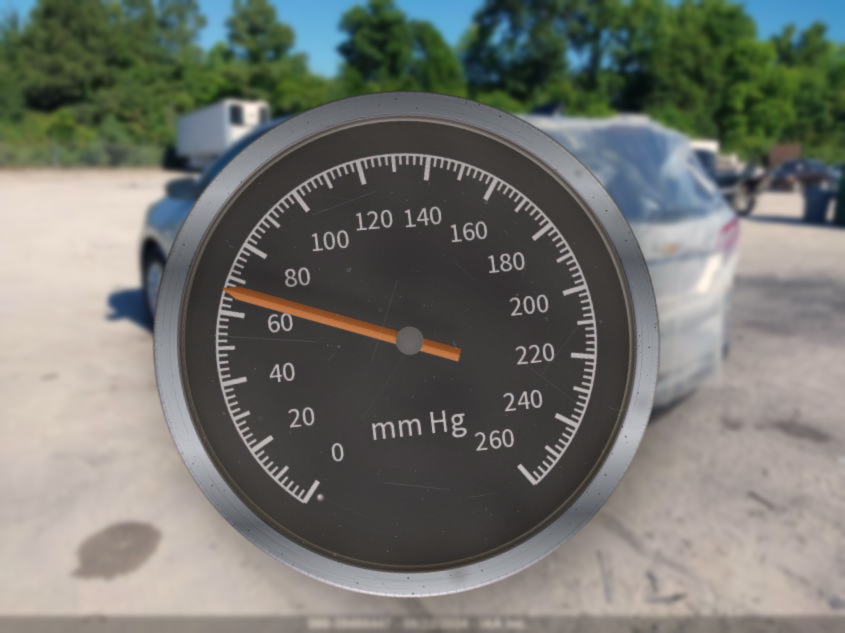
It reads 66 mmHg
